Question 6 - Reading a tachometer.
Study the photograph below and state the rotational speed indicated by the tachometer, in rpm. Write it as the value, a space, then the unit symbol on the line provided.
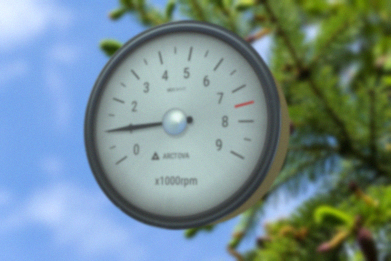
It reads 1000 rpm
